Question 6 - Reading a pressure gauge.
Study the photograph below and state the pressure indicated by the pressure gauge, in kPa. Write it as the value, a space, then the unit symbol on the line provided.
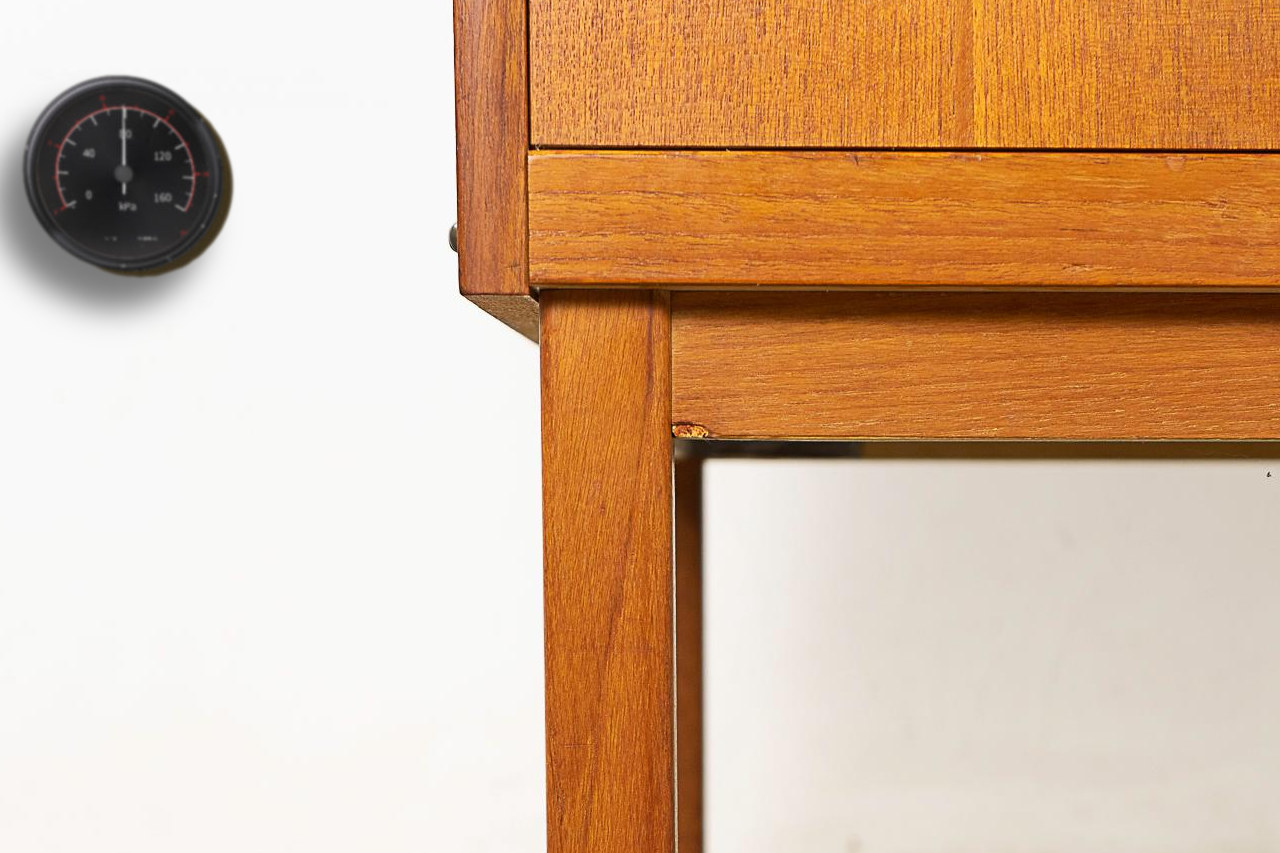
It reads 80 kPa
